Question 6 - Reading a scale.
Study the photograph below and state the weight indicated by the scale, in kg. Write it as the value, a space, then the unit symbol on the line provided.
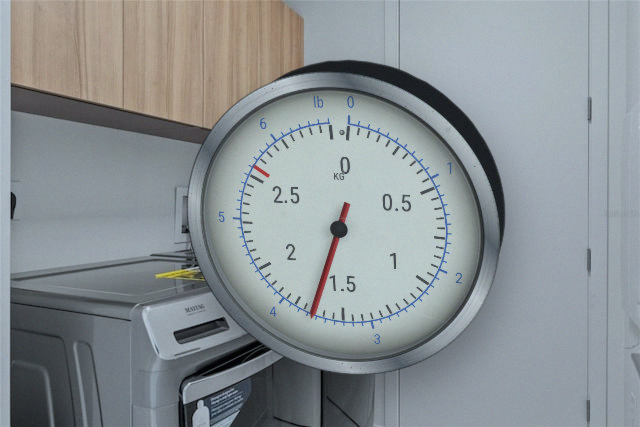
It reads 1.65 kg
